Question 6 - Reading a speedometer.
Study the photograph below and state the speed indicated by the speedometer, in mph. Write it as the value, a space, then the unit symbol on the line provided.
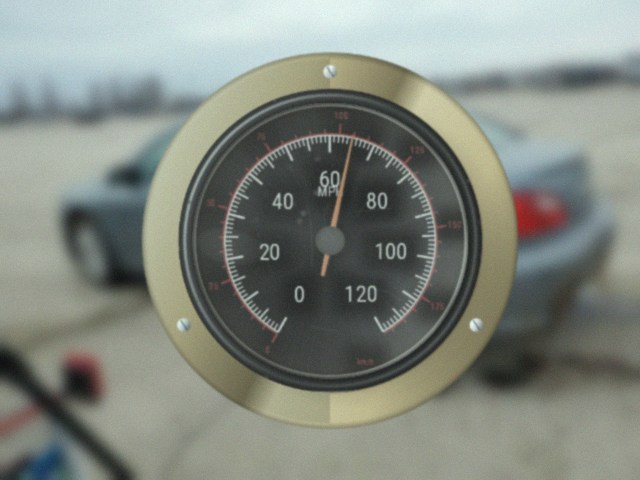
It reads 65 mph
